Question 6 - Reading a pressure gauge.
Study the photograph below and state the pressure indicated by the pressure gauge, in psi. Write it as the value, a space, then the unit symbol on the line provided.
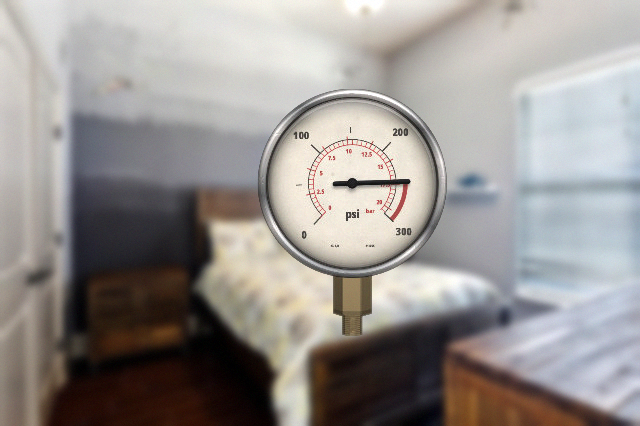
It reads 250 psi
